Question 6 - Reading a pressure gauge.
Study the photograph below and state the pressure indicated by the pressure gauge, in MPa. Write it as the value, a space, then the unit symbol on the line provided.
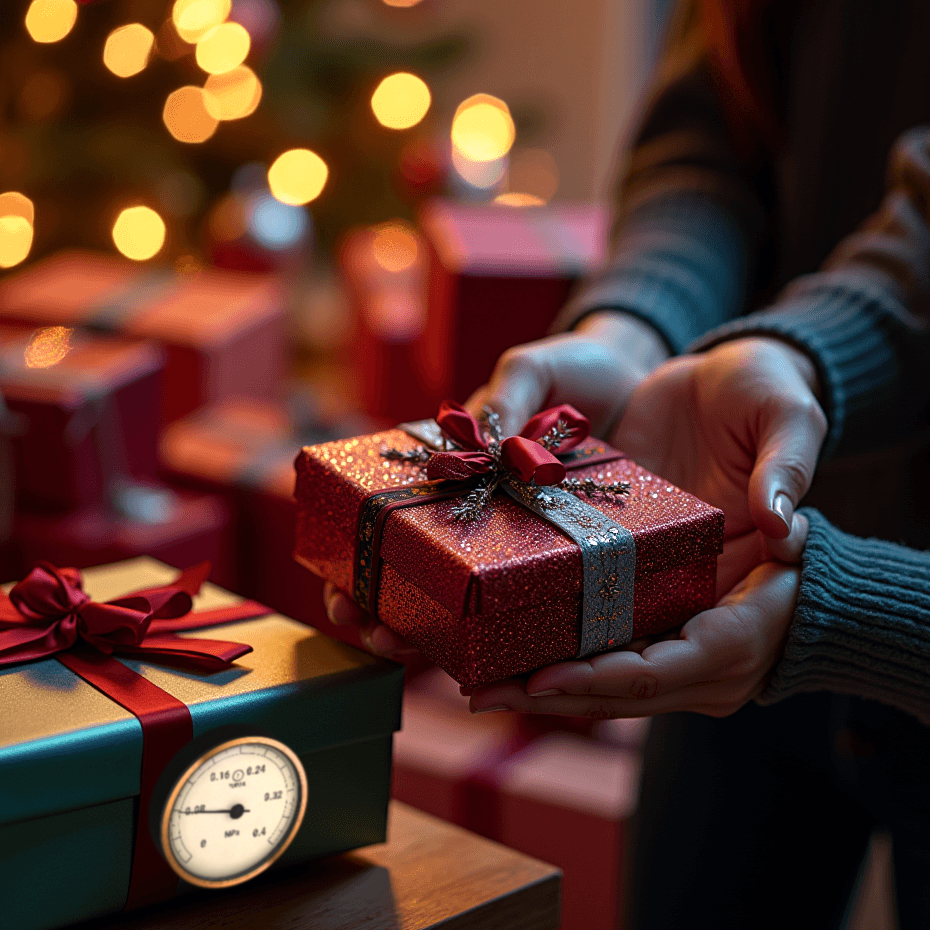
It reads 0.08 MPa
